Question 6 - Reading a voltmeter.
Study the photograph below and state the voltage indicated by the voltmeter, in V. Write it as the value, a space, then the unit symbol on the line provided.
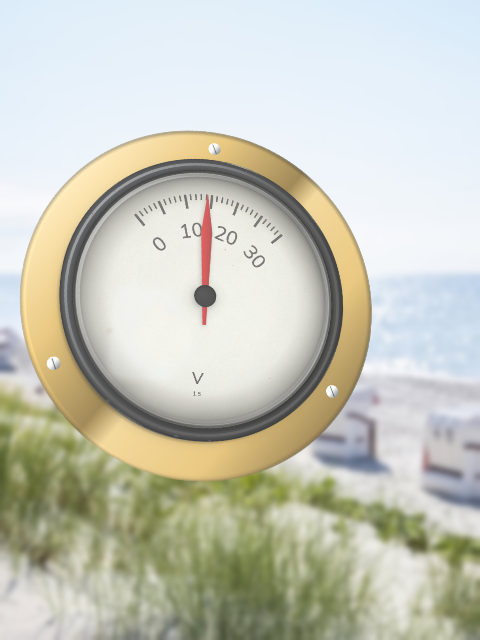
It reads 14 V
